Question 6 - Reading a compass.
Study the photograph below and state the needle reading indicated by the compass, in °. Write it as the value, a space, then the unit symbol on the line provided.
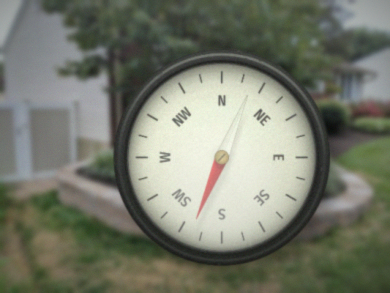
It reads 202.5 °
